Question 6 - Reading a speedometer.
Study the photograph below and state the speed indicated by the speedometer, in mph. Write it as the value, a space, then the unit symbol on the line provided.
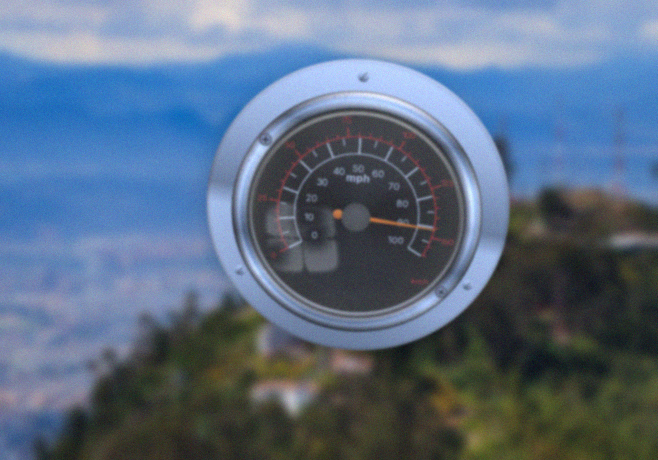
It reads 90 mph
